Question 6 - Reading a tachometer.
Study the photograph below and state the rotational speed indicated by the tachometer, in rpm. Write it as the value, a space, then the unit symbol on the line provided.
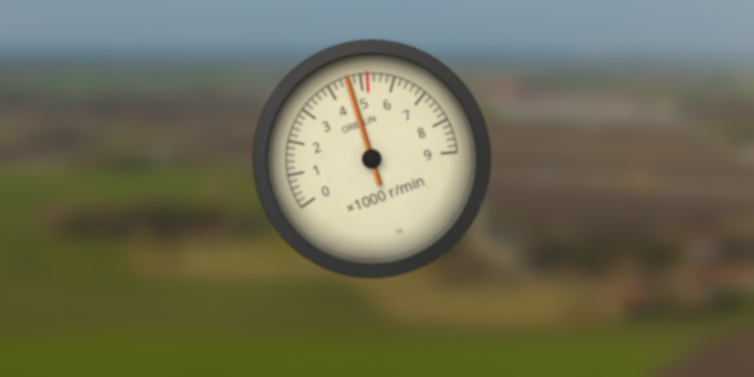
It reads 4600 rpm
